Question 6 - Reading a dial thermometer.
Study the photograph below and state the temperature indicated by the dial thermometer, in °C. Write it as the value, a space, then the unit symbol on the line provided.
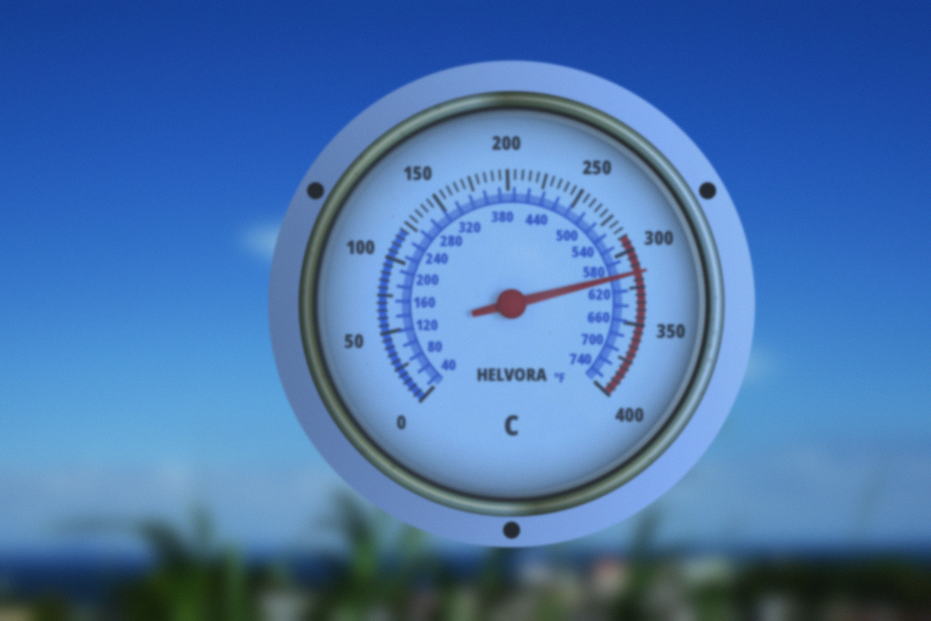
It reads 315 °C
